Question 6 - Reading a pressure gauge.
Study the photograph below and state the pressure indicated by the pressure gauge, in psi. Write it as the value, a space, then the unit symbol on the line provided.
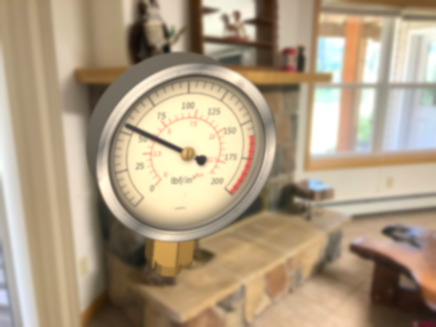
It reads 55 psi
